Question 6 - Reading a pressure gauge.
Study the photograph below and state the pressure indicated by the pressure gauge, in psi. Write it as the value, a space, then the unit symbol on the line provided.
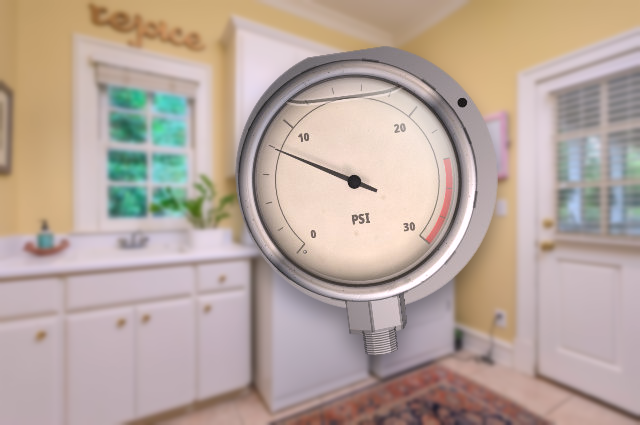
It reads 8 psi
